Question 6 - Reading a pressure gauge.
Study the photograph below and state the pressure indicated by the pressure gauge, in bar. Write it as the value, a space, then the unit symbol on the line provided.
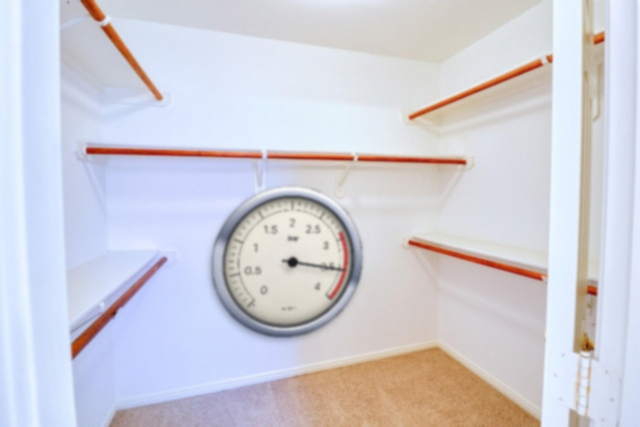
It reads 3.5 bar
